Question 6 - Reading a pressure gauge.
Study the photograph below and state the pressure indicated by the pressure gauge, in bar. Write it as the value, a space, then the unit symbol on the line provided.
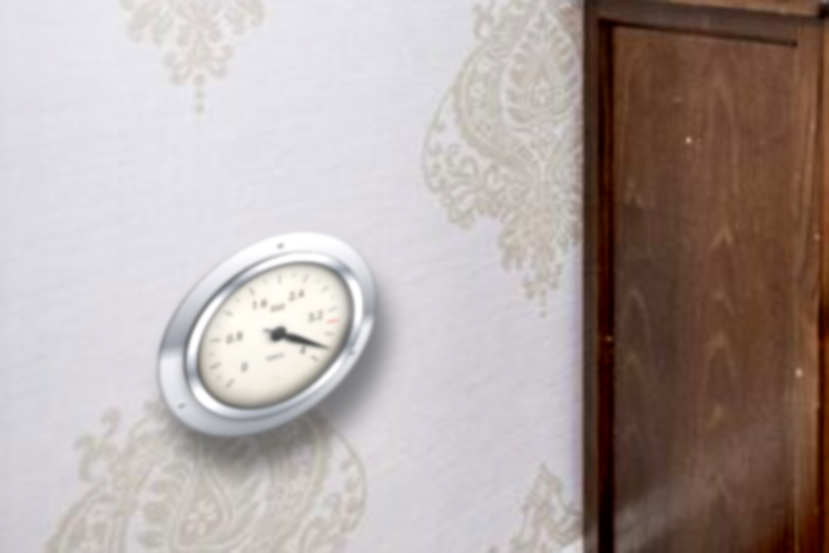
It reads 3.8 bar
